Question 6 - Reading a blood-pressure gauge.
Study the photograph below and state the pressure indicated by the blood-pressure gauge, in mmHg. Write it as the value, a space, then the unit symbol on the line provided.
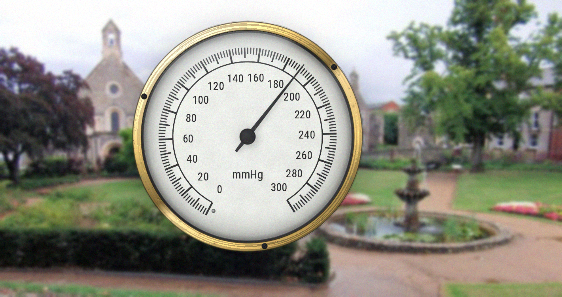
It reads 190 mmHg
